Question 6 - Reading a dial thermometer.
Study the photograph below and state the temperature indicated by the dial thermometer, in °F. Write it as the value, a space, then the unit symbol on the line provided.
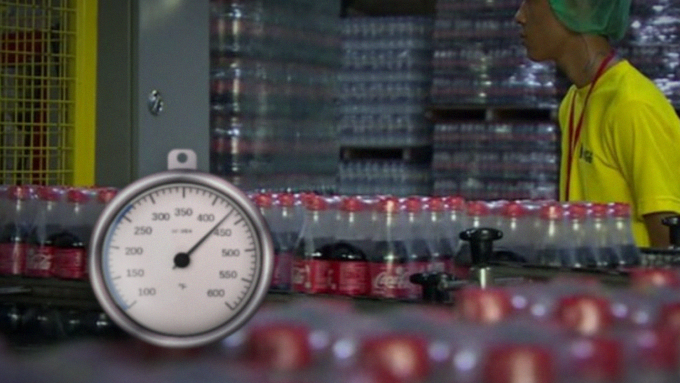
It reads 430 °F
